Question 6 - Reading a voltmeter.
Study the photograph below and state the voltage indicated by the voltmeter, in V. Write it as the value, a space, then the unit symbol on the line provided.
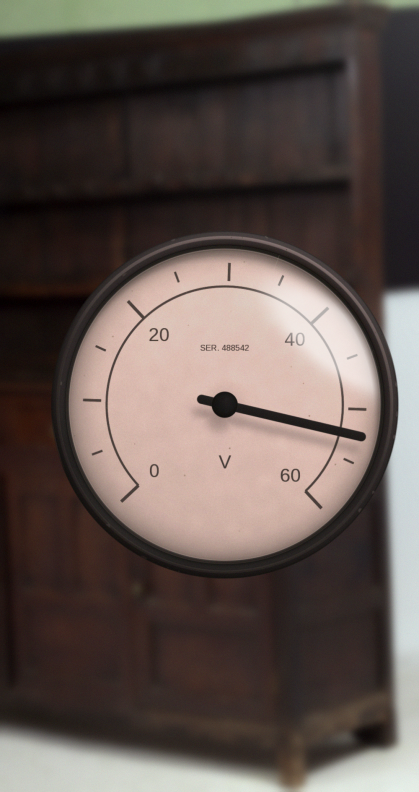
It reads 52.5 V
